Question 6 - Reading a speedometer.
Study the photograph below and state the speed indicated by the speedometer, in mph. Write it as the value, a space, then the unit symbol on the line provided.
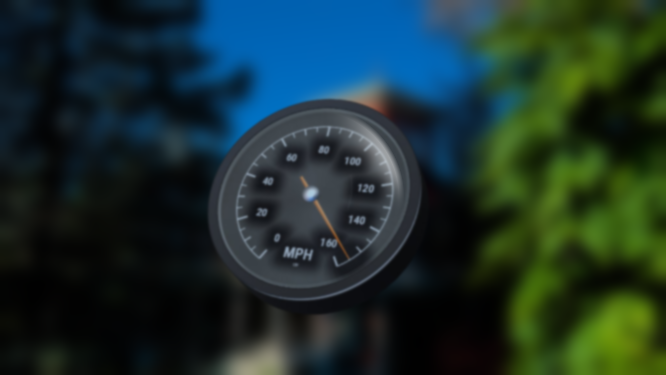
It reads 155 mph
